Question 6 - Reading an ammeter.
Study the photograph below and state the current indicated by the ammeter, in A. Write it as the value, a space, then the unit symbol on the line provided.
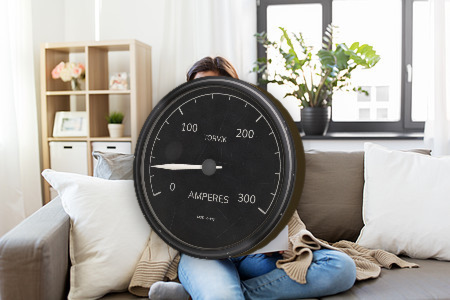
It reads 30 A
